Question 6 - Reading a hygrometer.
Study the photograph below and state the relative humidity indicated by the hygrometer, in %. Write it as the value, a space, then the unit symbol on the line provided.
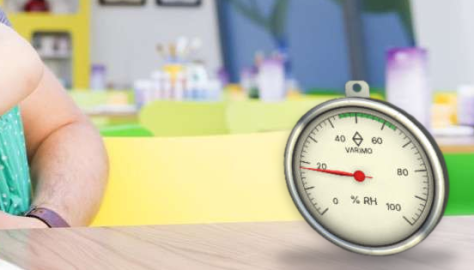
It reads 18 %
